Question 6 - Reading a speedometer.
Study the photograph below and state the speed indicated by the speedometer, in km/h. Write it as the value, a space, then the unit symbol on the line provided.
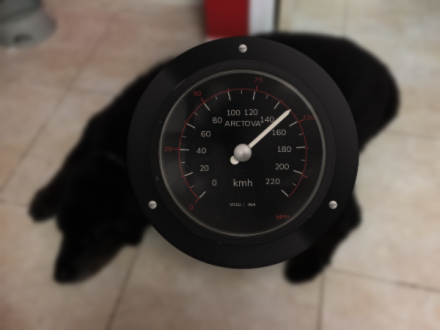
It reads 150 km/h
